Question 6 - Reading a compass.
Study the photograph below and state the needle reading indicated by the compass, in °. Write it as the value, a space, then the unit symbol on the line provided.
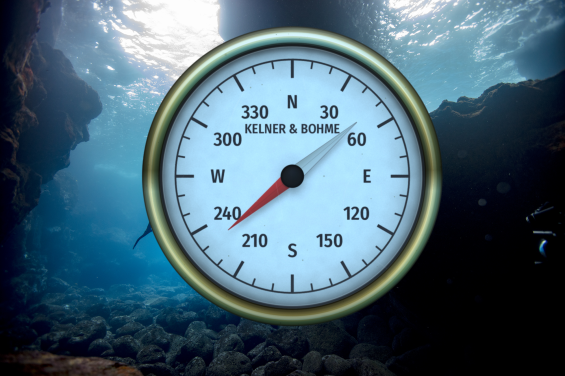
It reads 230 °
